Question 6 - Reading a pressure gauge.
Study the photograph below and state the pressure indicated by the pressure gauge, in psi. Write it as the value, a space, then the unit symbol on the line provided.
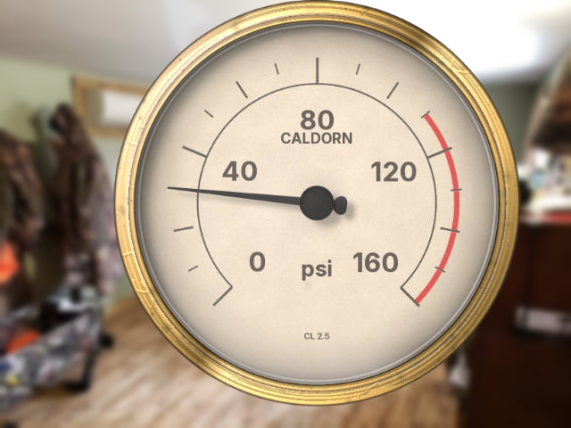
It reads 30 psi
